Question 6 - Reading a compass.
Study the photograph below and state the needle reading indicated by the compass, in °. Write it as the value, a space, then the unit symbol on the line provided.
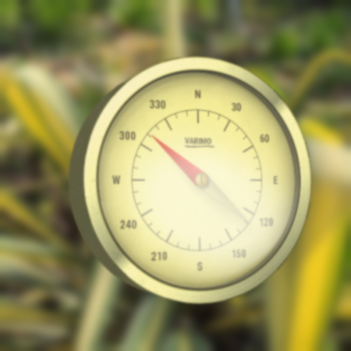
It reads 310 °
